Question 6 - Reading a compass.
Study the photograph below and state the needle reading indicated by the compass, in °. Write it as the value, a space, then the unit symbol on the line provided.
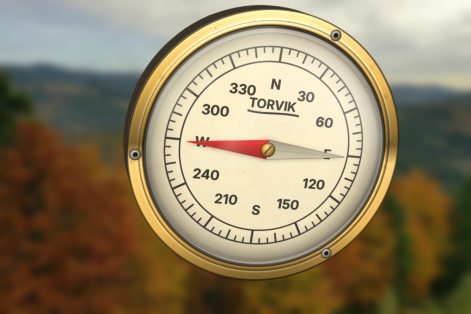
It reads 270 °
